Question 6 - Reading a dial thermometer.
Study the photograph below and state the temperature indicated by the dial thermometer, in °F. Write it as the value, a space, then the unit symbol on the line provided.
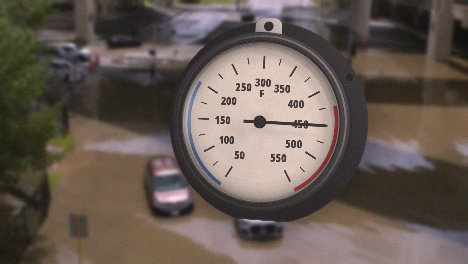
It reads 450 °F
